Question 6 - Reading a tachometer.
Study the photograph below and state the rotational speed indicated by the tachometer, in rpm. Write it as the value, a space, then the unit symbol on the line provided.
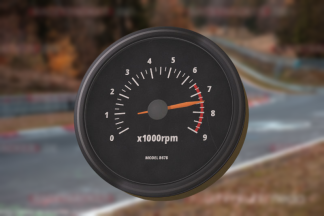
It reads 7500 rpm
